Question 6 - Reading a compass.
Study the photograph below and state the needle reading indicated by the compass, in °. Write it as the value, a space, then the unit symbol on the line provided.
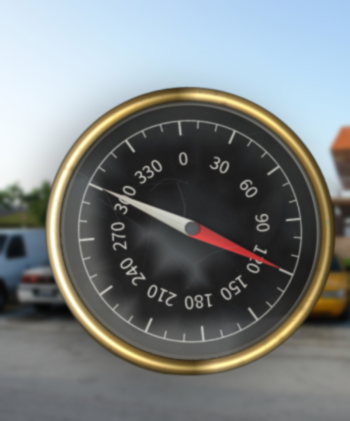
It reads 120 °
